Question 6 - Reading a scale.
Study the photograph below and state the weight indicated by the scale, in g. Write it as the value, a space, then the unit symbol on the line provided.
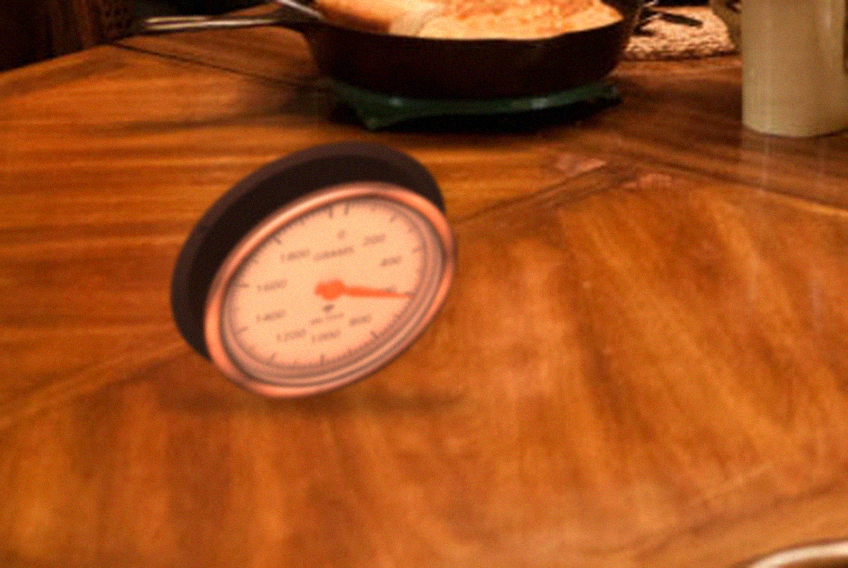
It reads 600 g
